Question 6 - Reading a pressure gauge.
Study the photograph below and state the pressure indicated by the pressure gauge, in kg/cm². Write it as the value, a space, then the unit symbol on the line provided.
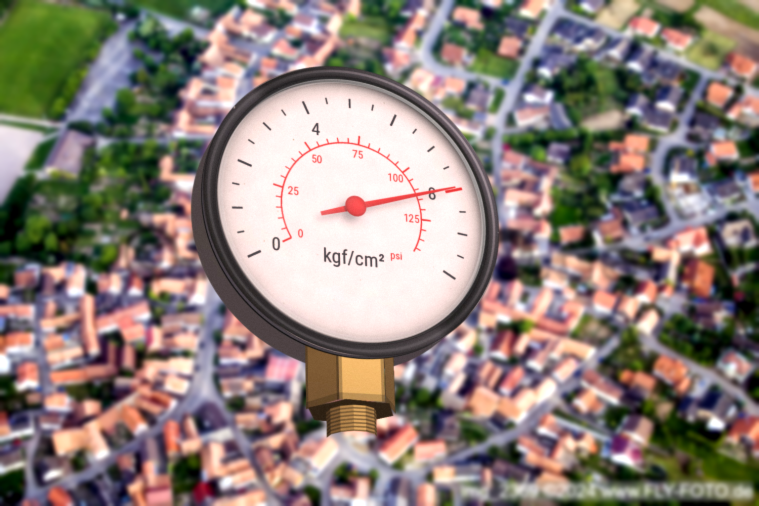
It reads 8 kg/cm²
